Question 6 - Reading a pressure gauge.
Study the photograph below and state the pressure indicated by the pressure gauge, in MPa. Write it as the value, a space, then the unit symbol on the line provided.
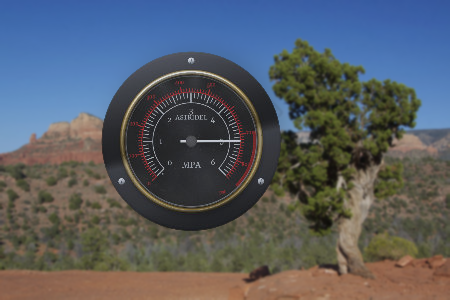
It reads 5 MPa
